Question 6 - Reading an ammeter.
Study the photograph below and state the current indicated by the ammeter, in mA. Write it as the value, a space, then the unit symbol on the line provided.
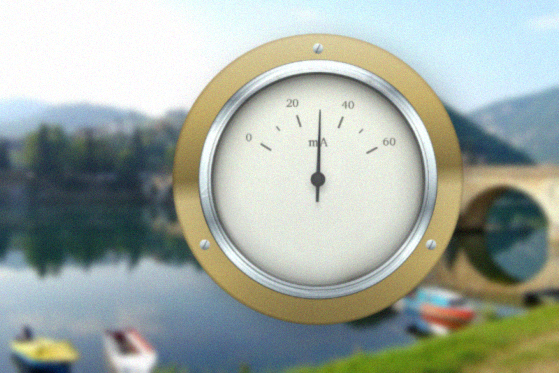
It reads 30 mA
